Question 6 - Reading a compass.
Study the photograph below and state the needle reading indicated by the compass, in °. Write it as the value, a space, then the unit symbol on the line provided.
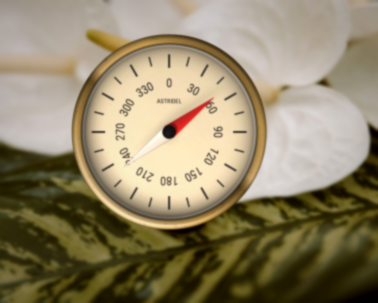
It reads 52.5 °
